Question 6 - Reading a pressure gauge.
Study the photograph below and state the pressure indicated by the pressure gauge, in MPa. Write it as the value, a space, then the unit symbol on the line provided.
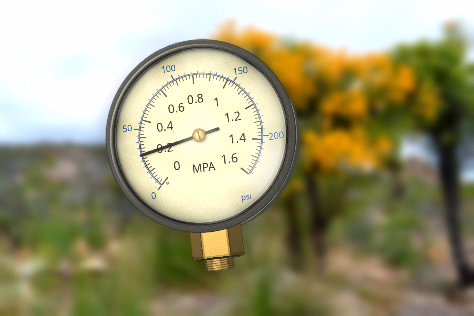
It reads 0.2 MPa
